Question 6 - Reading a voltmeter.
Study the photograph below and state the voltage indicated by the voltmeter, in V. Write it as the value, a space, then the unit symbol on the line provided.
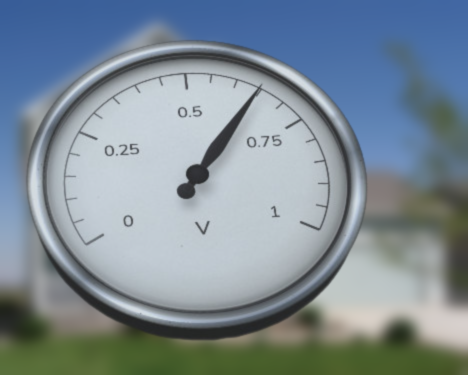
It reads 0.65 V
